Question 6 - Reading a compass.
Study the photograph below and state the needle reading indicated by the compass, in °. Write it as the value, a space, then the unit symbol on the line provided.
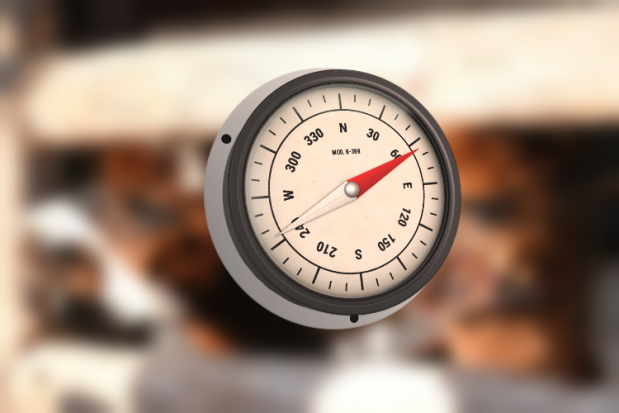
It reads 65 °
